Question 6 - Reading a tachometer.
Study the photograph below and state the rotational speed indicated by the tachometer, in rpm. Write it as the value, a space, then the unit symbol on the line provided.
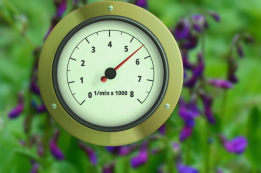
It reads 5500 rpm
